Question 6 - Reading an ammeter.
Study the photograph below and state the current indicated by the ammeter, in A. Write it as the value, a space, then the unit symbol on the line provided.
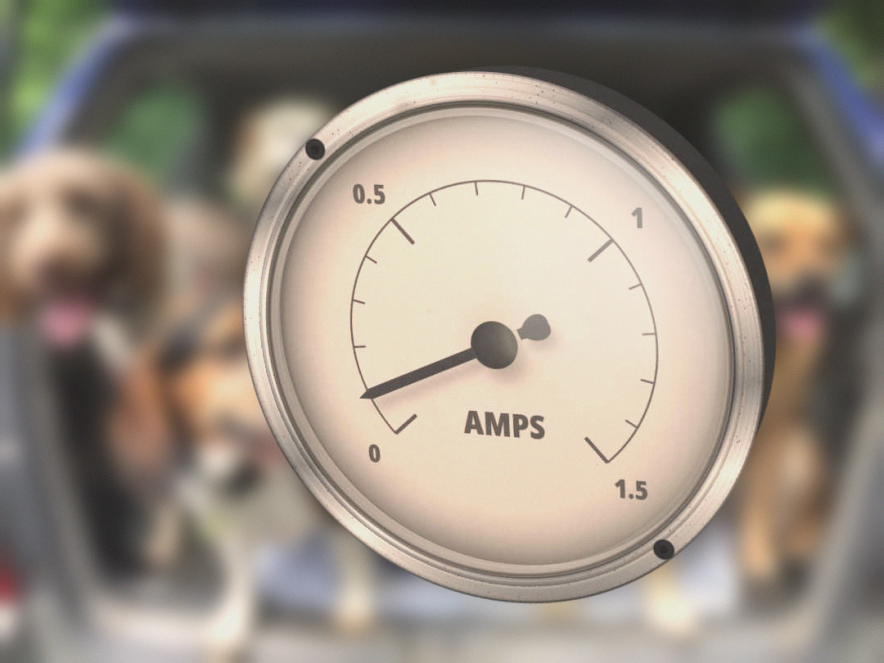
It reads 0.1 A
